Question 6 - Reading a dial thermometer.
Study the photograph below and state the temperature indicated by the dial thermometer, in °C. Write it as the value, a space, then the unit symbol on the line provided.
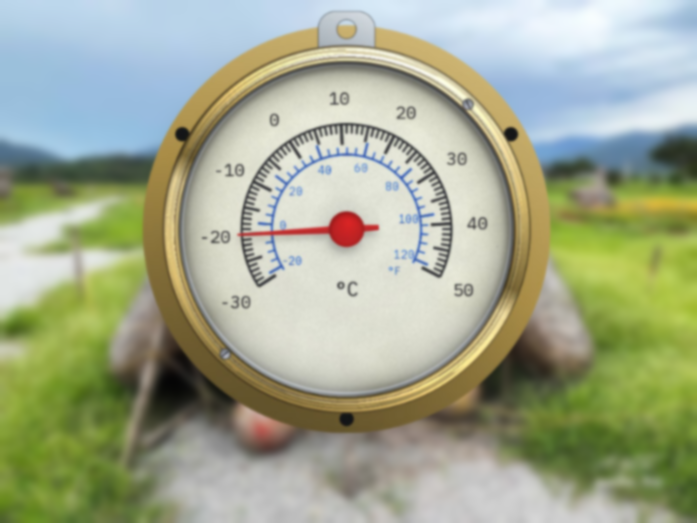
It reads -20 °C
